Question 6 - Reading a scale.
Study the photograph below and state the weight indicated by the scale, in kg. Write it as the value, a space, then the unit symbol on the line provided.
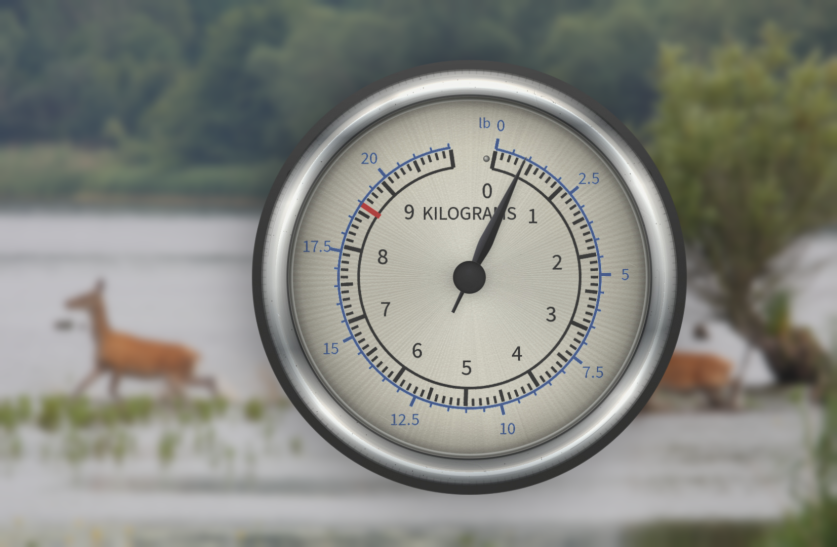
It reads 0.4 kg
